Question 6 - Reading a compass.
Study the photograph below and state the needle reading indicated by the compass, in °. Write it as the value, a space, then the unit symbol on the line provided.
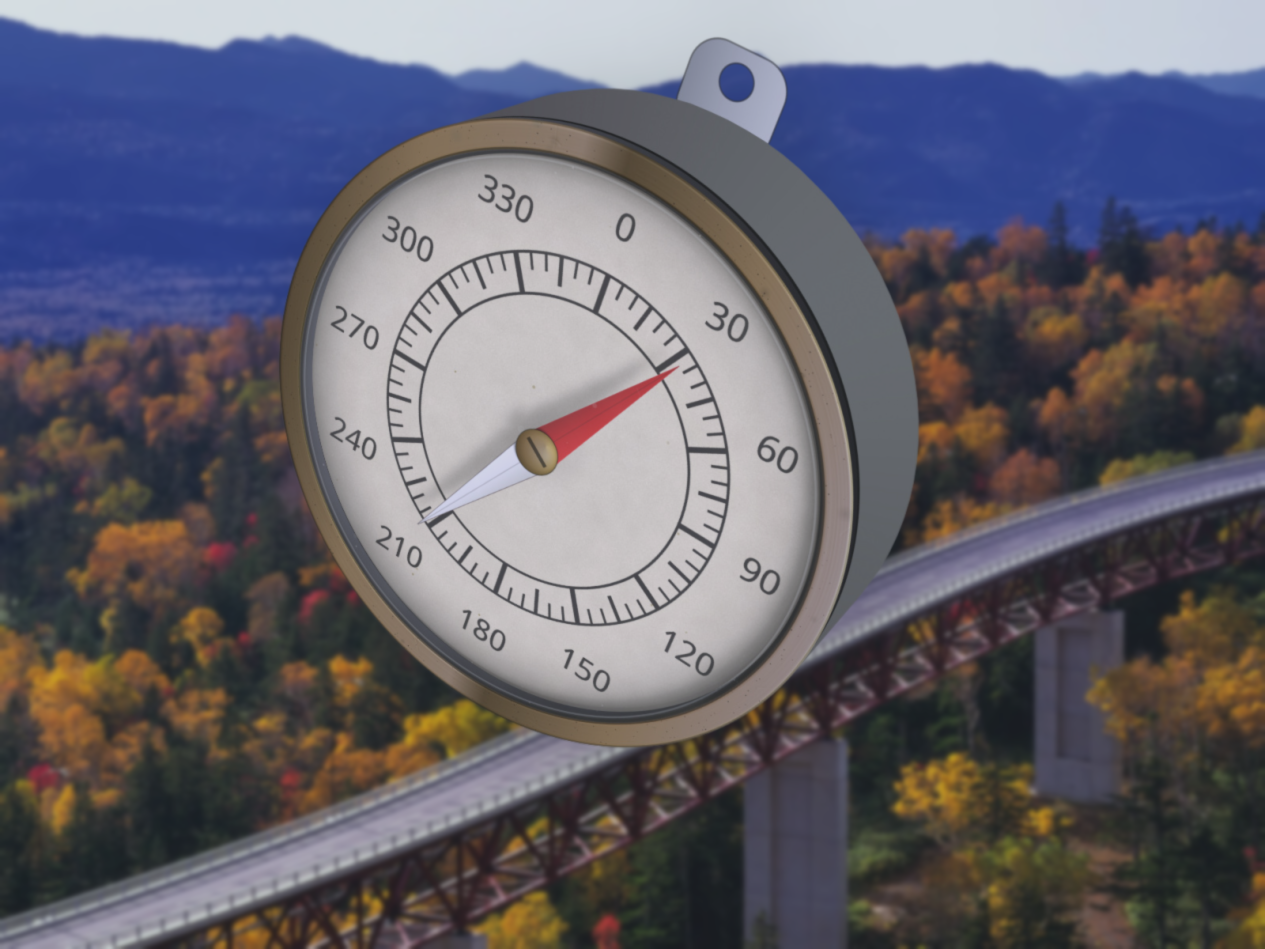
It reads 32.5 °
